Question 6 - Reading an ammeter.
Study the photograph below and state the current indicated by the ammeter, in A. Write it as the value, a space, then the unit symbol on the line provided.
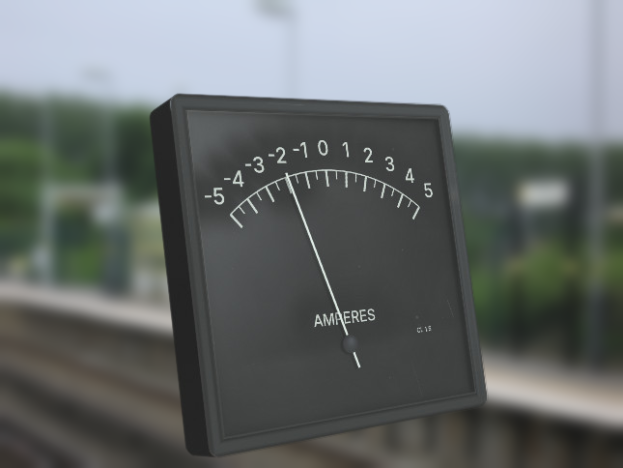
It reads -2 A
